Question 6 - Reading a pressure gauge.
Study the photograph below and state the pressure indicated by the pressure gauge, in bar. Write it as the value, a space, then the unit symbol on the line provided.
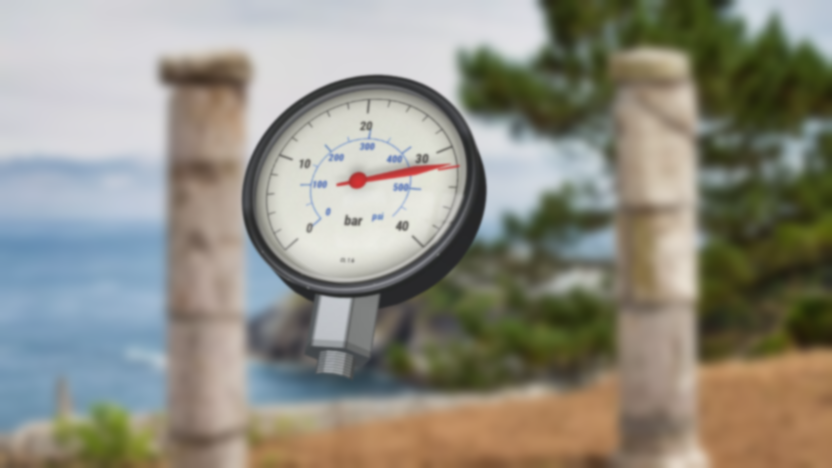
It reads 32 bar
